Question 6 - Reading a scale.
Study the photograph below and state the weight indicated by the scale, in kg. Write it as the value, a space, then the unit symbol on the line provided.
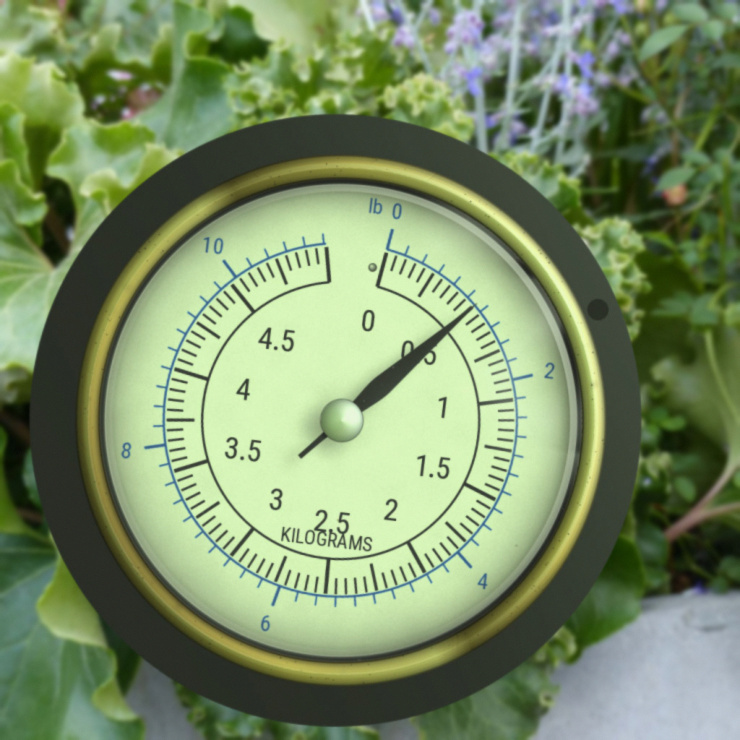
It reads 0.5 kg
